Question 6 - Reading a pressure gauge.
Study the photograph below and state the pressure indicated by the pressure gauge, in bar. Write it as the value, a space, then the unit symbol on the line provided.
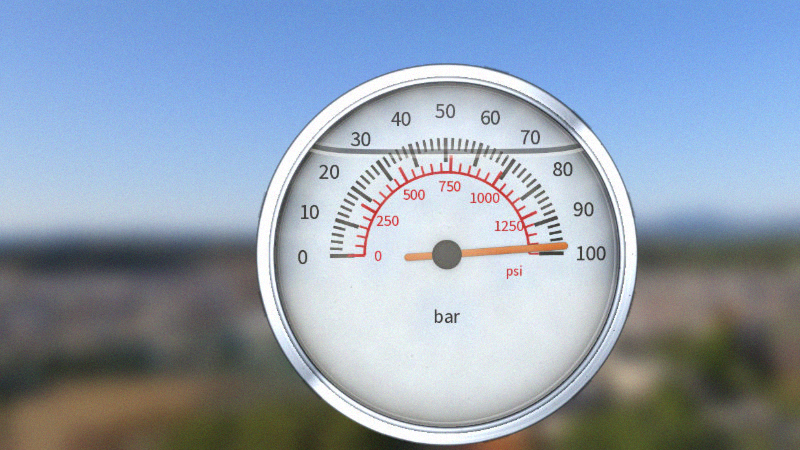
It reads 98 bar
